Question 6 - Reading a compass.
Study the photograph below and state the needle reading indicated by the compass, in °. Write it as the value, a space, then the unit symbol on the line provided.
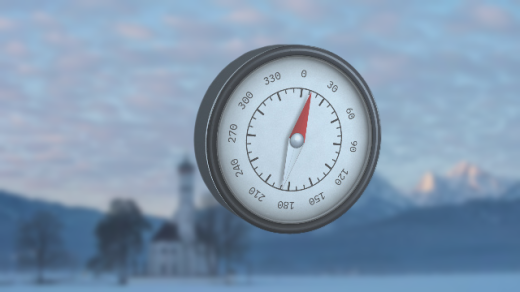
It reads 10 °
